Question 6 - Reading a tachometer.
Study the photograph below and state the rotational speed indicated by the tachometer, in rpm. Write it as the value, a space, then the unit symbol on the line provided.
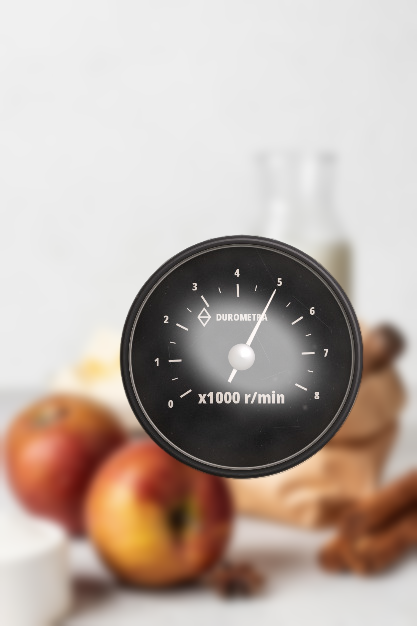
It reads 5000 rpm
